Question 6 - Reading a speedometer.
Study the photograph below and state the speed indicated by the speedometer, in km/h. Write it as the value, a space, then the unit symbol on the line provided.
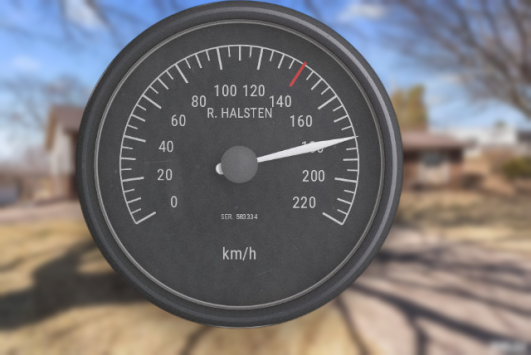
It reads 180 km/h
